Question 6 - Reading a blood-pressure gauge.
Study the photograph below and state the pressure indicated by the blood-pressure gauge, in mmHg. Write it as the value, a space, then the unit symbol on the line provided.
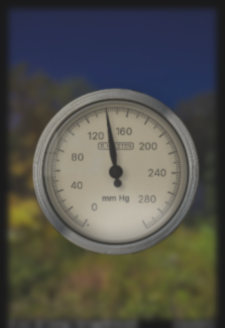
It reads 140 mmHg
